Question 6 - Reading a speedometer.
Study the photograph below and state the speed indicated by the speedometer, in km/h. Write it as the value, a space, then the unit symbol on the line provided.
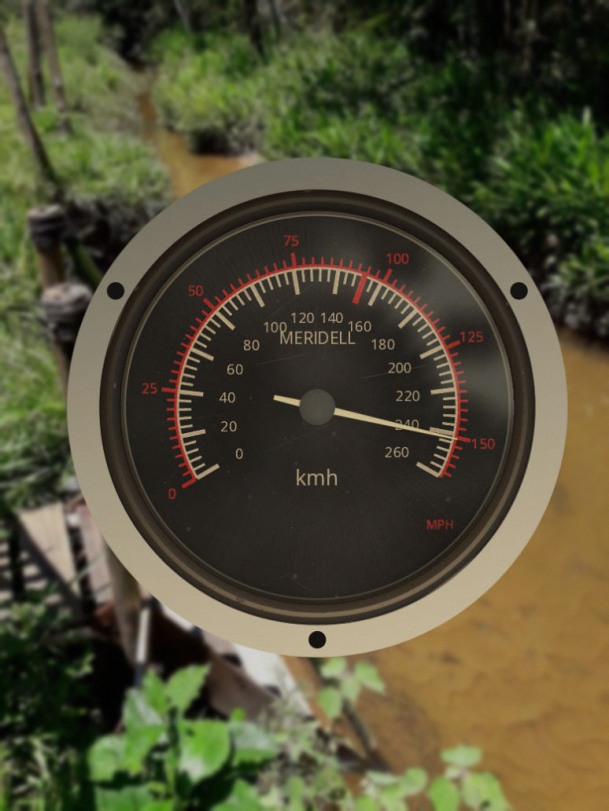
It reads 242 km/h
